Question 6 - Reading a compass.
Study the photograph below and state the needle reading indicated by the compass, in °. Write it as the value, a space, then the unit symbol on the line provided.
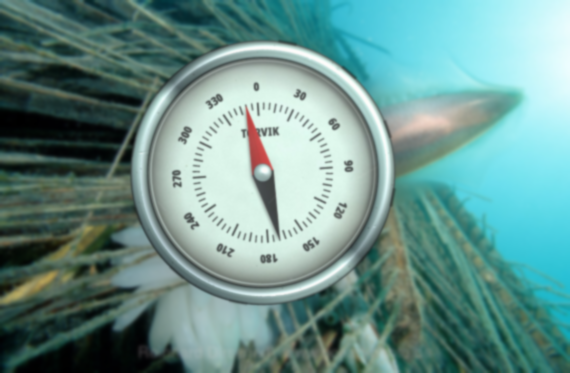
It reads 350 °
